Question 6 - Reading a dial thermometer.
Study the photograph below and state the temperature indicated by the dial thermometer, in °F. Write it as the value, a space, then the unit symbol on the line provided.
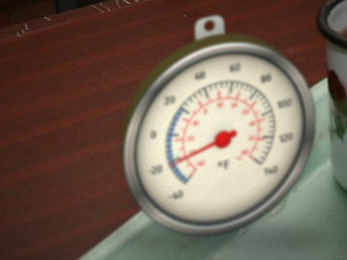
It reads -20 °F
